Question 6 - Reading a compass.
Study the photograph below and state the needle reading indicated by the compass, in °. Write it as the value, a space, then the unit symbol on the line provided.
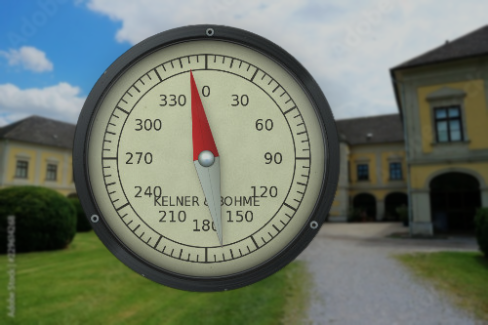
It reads 350 °
